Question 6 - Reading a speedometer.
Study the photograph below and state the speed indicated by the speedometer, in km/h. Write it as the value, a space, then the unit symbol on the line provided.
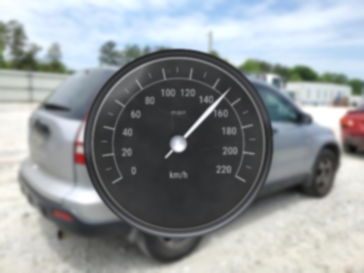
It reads 150 km/h
